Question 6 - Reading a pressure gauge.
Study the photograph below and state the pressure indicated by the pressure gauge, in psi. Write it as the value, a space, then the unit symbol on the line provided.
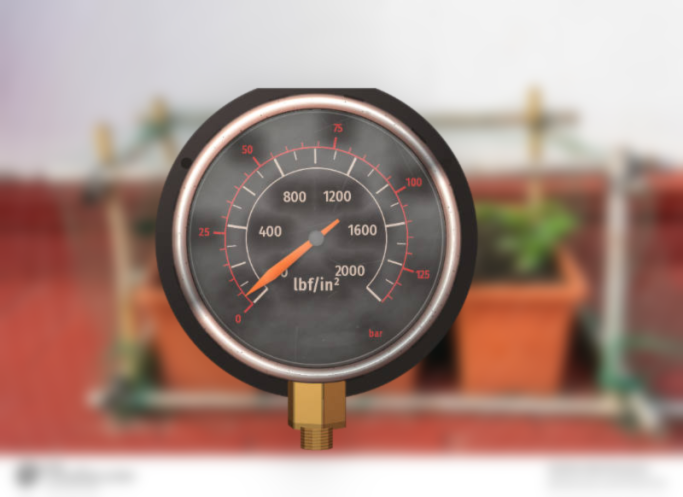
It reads 50 psi
